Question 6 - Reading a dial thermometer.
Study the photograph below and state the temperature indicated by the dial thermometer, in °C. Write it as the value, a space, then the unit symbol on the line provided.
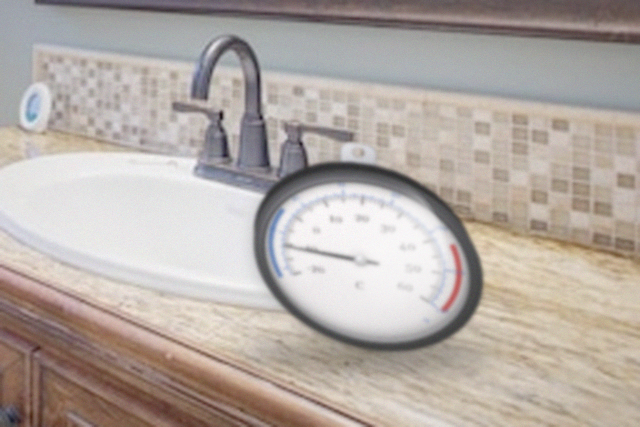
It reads -10 °C
